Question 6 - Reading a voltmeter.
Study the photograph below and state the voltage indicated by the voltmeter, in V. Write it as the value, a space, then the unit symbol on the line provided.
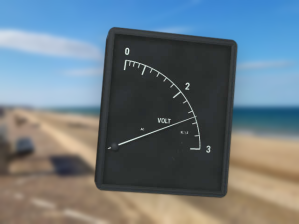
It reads 2.5 V
